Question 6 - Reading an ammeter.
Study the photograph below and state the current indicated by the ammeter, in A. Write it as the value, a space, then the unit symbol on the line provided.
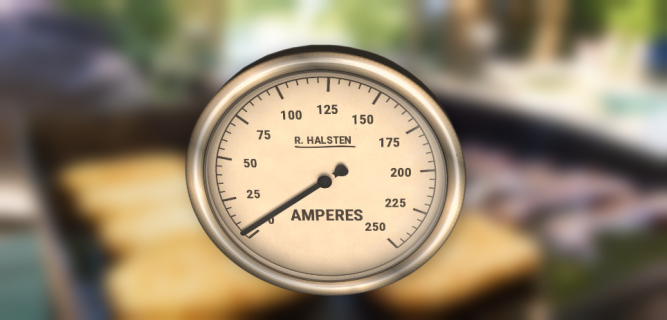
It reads 5 A
